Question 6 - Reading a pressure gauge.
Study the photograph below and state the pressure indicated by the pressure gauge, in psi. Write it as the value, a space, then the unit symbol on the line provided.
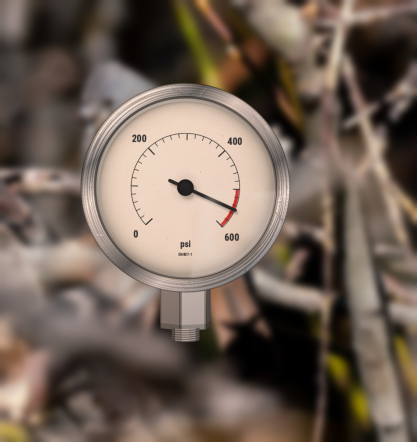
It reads 550 psi
